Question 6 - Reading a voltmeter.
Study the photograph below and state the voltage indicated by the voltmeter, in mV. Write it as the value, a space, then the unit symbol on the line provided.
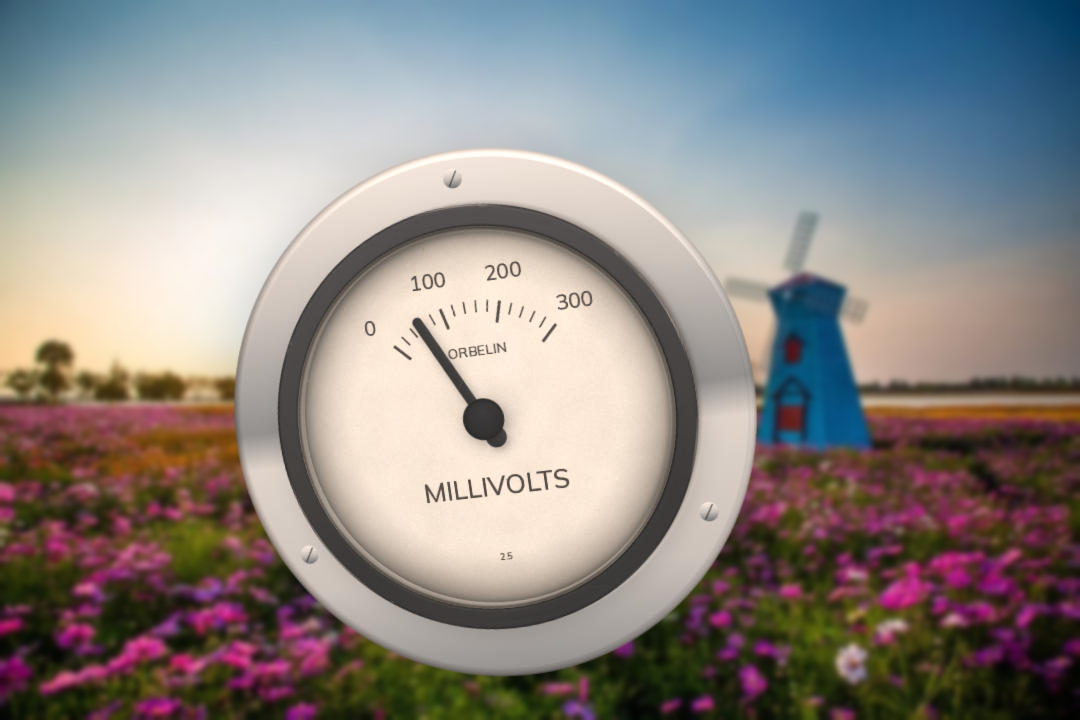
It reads 60 mV
